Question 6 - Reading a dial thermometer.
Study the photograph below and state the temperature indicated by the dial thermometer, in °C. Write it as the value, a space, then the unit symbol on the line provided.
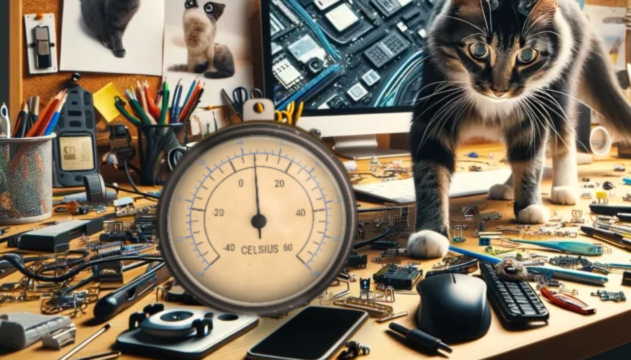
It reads 8 °C
